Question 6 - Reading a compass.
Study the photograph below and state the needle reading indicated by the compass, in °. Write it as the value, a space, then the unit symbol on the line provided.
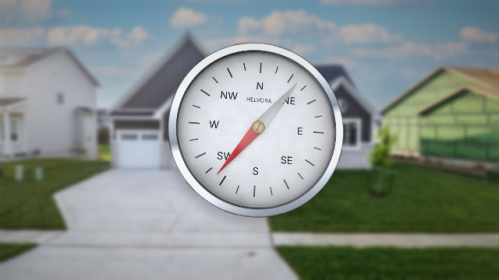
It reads 217.5 °
